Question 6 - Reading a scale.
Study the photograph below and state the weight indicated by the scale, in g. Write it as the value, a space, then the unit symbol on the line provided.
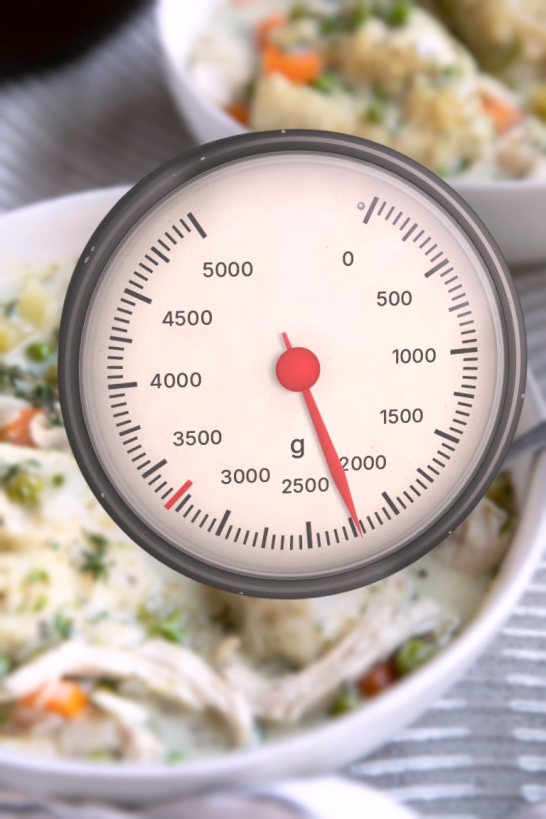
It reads 2225 g
